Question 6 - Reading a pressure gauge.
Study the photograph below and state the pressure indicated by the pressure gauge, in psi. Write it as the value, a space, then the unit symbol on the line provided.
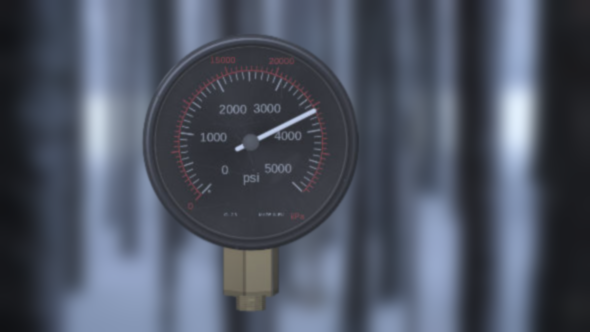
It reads 3700 psi
